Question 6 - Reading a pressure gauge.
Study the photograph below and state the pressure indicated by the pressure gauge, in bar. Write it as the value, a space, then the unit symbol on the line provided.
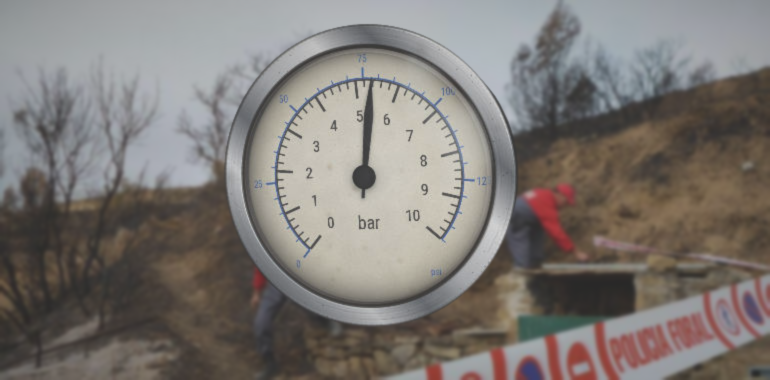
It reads 5.4 bar
